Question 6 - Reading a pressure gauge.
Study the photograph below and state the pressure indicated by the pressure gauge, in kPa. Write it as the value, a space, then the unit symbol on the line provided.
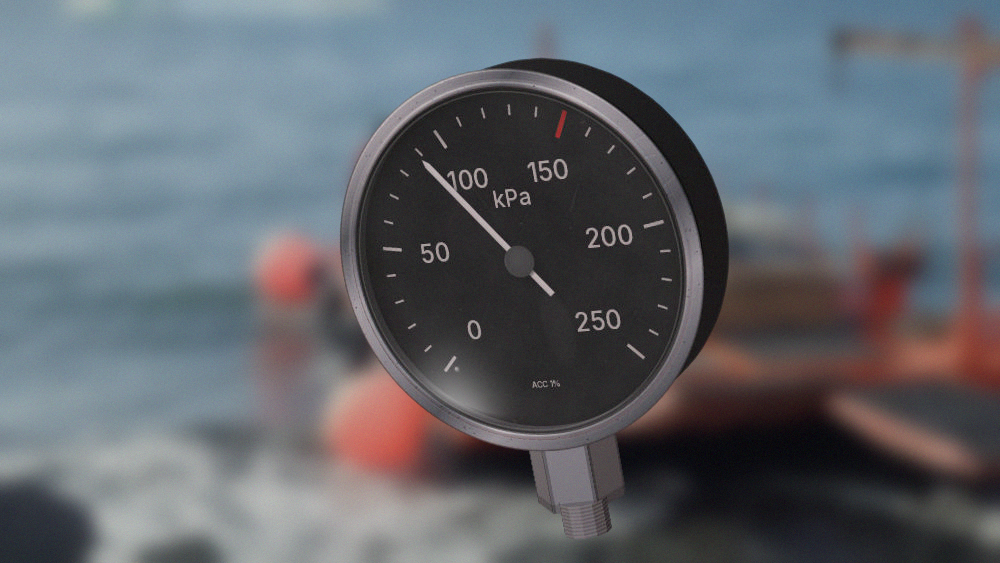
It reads 90 kPa
